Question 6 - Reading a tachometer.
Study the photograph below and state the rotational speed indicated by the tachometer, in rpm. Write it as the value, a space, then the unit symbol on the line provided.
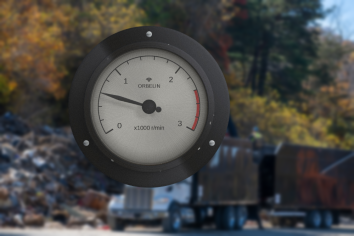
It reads 600 rpm
